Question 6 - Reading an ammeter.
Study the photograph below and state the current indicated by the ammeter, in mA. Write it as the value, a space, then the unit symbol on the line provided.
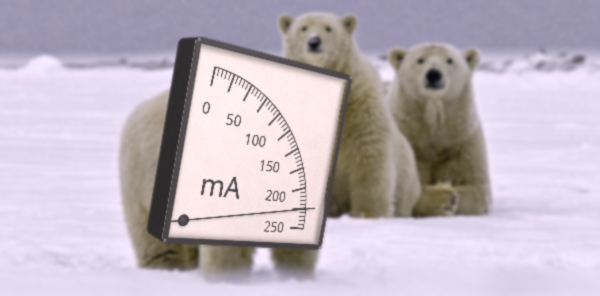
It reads 225 mA
